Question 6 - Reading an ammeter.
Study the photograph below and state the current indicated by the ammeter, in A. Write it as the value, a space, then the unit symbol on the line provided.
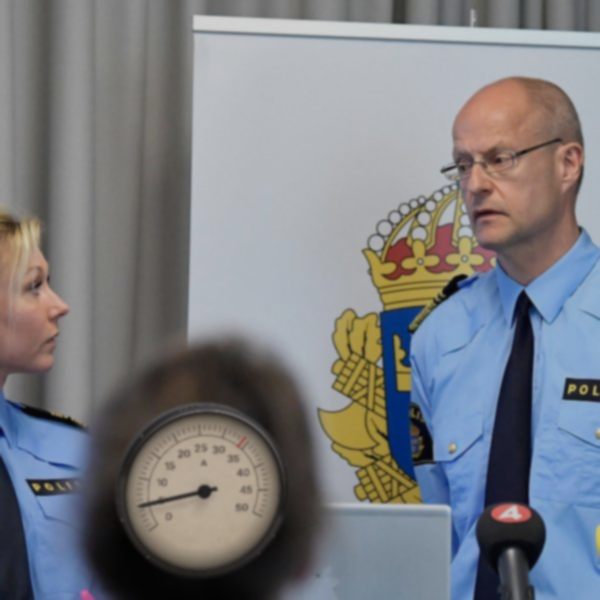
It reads 5 A
